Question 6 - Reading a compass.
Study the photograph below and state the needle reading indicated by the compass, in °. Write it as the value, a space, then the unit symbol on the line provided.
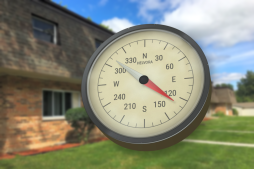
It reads 130 °
